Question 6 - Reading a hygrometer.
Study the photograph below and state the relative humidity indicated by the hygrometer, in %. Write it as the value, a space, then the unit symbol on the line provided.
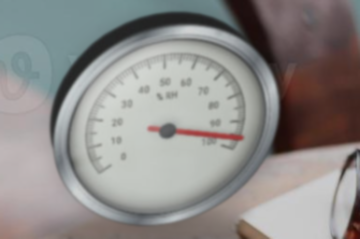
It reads 95 %
